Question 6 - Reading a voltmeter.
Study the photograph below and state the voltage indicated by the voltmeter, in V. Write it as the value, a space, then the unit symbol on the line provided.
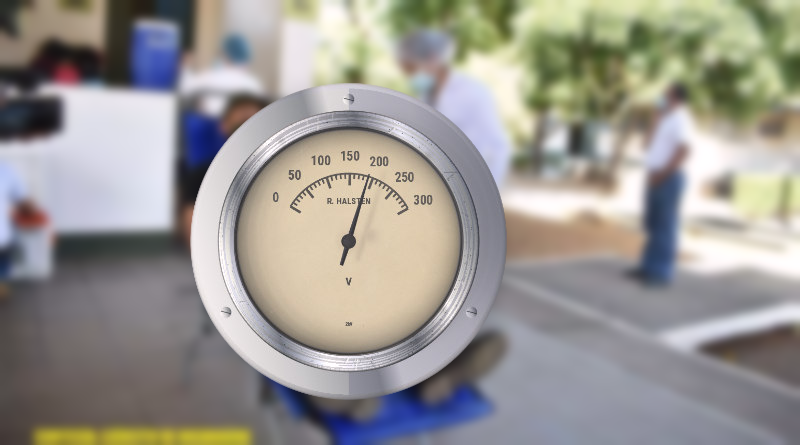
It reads 190 V
